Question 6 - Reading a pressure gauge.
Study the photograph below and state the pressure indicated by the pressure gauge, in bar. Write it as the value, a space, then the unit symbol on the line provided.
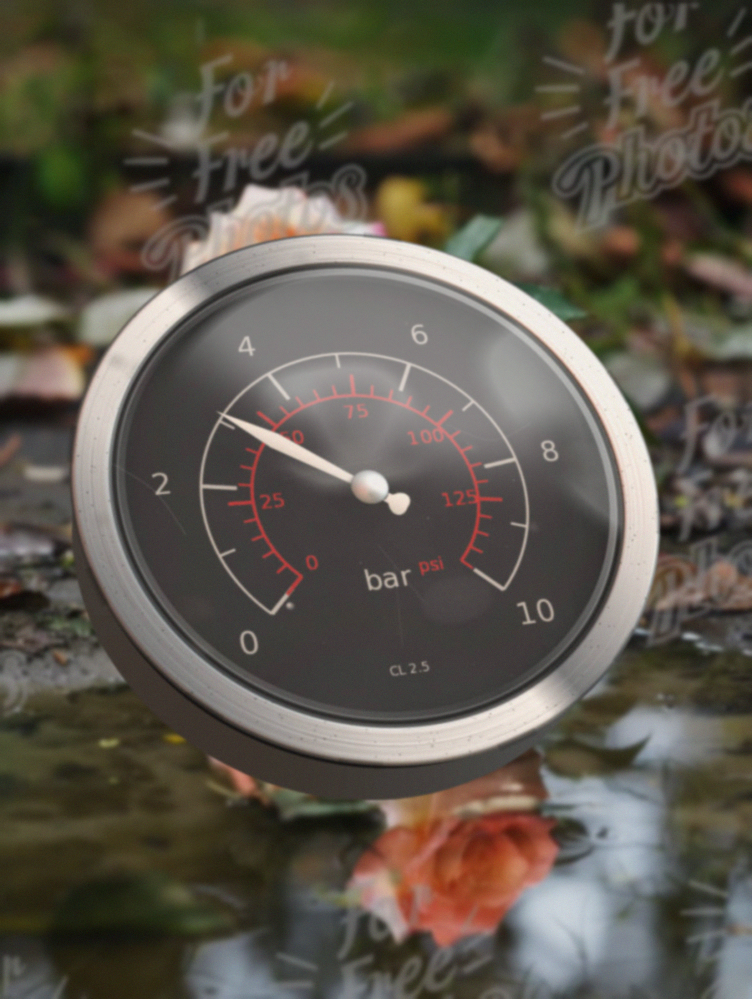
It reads 3 bar
